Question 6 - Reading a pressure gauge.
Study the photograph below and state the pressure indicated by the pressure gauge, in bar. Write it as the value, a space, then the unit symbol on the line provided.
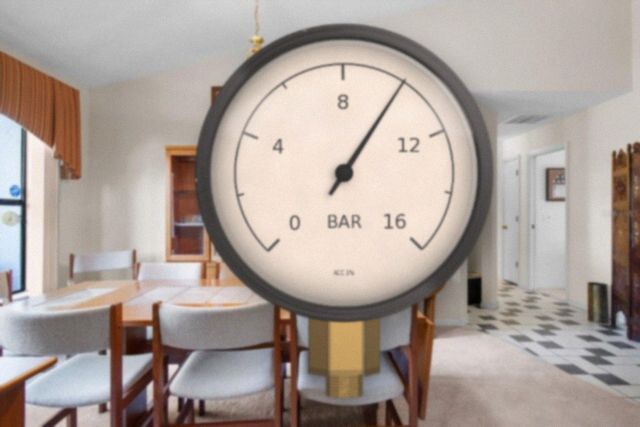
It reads 10 bar
